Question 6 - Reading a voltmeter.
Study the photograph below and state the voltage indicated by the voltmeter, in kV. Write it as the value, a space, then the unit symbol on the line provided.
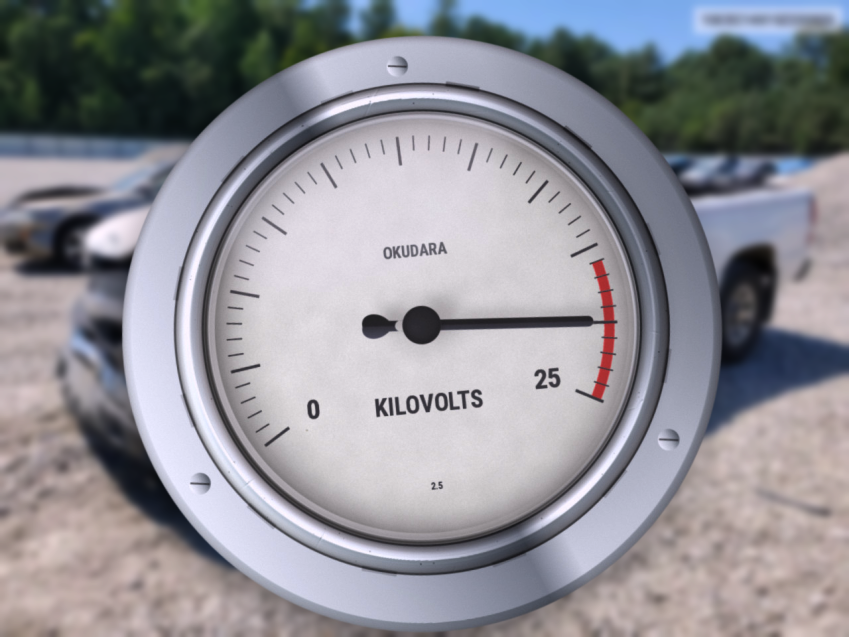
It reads 22.5 kV
